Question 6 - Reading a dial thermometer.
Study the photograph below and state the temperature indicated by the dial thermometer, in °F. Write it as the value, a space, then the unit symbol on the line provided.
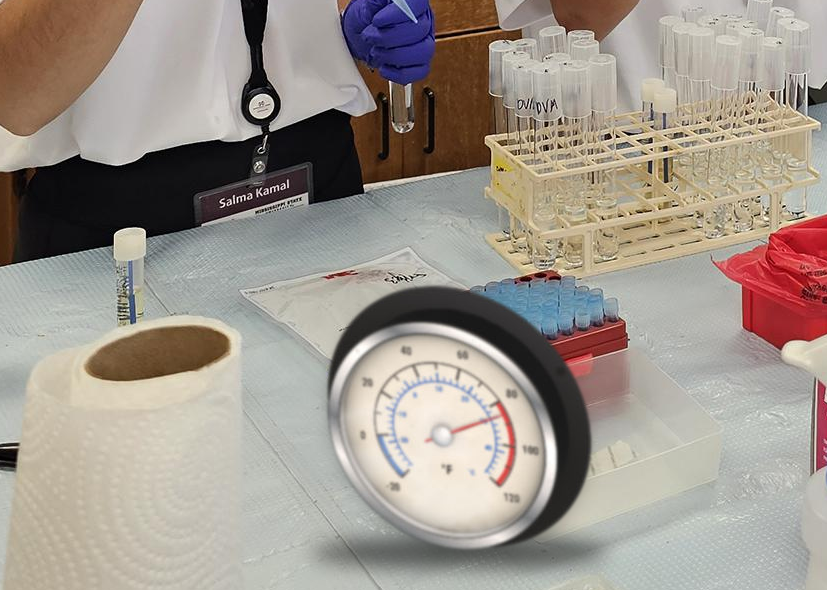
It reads 85 °F
